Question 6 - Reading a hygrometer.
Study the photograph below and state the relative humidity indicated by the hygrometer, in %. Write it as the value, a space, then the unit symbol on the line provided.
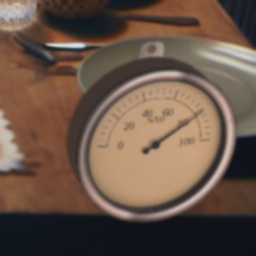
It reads 80 %
